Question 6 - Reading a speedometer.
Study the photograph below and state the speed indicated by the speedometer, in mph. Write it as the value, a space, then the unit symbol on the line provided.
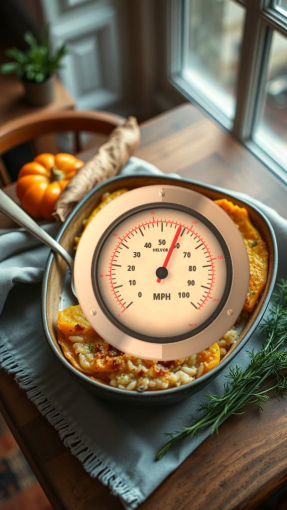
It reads 58 mph
